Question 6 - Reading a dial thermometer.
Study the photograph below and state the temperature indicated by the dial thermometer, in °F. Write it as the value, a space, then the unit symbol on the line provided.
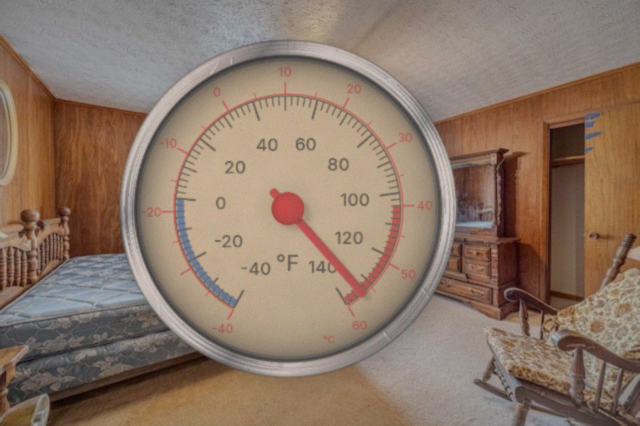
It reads 134 °F
